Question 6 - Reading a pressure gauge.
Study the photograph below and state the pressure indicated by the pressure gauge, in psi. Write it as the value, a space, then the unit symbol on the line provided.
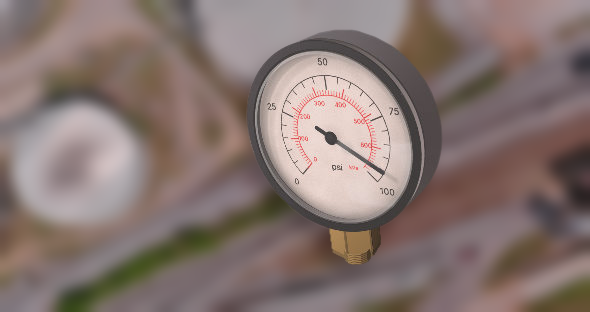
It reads 95 psi
